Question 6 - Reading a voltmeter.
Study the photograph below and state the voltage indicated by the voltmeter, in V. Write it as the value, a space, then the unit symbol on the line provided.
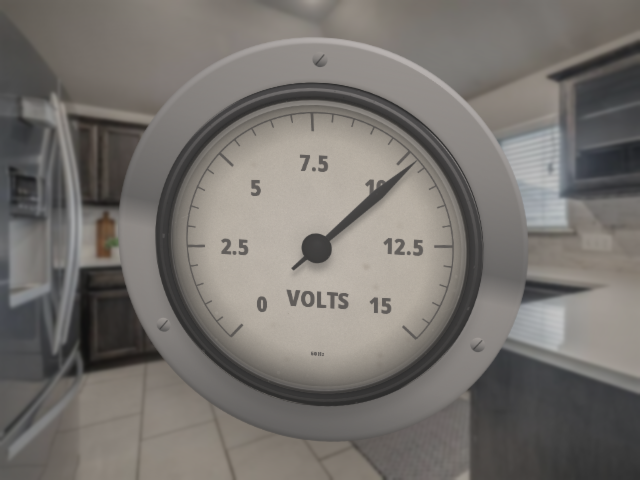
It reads 10.25 V
